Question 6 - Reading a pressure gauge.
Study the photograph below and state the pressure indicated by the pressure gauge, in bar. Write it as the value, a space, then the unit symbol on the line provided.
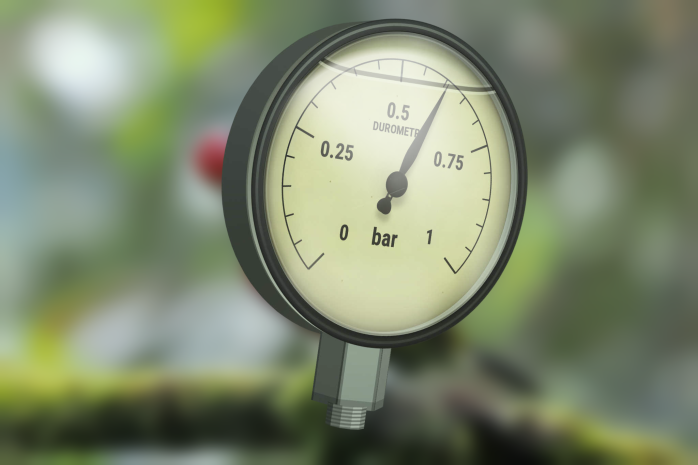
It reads 0.6 bar
